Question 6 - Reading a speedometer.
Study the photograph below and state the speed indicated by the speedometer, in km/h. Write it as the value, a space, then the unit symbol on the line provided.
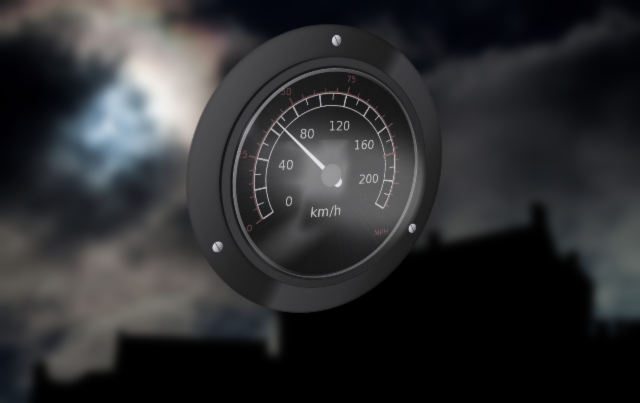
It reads 65 km/h
